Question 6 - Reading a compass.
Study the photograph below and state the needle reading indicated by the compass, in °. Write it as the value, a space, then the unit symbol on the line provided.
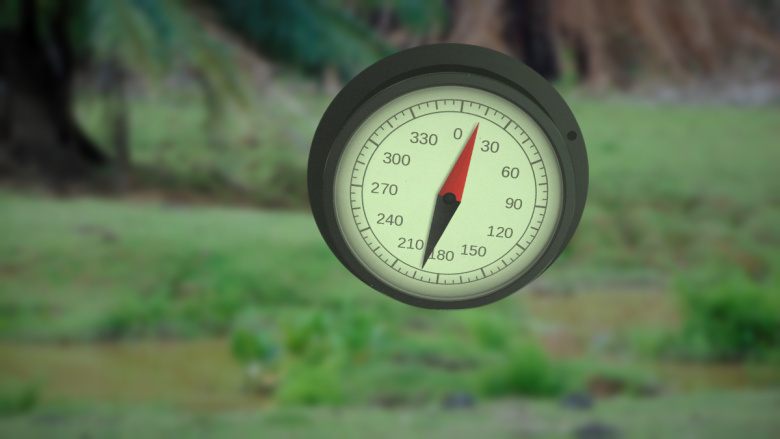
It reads 12.5 °
